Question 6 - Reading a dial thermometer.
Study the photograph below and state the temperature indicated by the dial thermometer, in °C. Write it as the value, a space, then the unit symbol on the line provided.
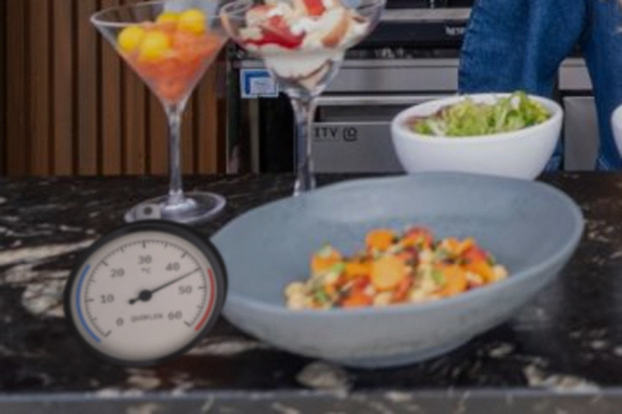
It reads 45 °C
